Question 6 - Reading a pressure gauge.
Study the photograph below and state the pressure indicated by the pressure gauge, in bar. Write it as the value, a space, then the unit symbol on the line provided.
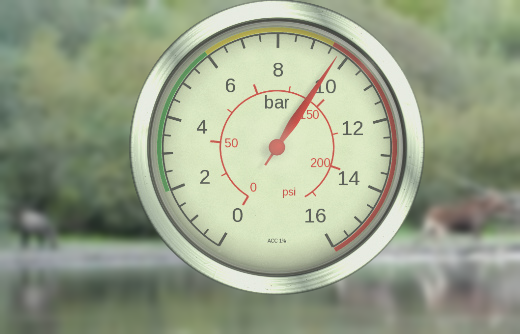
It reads 9.75 bar
